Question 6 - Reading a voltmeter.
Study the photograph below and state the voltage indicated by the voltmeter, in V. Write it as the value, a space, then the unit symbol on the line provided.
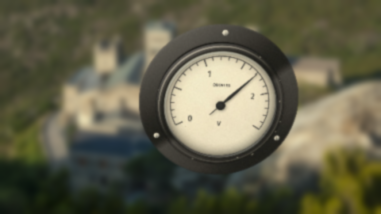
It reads 1.7 V
